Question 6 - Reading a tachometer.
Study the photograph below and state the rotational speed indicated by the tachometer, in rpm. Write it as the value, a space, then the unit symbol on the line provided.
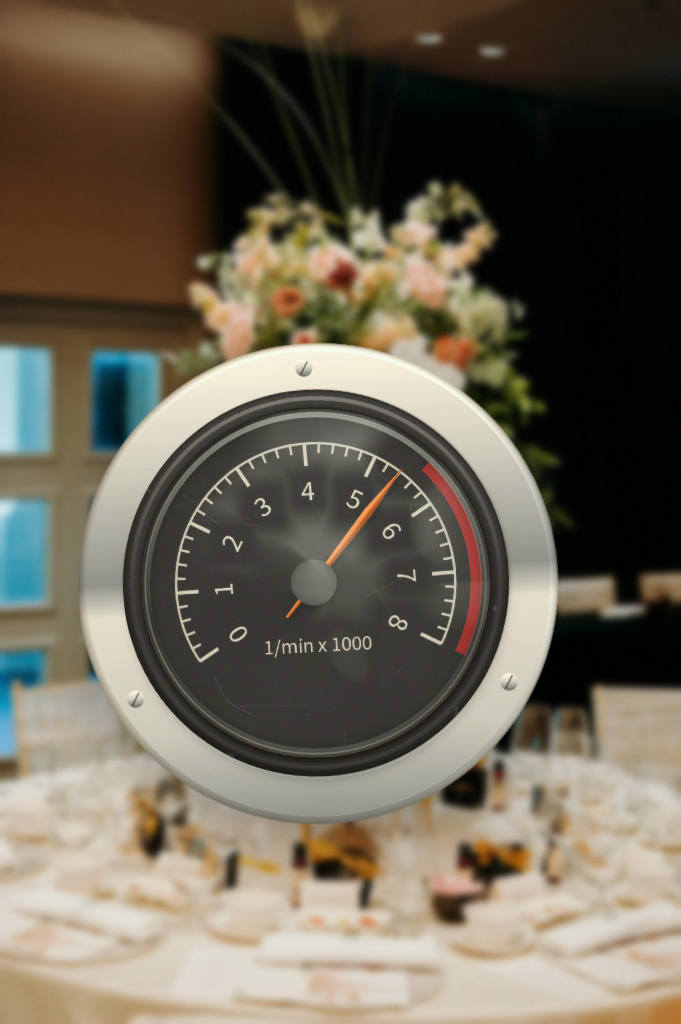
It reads 5400 rpm
